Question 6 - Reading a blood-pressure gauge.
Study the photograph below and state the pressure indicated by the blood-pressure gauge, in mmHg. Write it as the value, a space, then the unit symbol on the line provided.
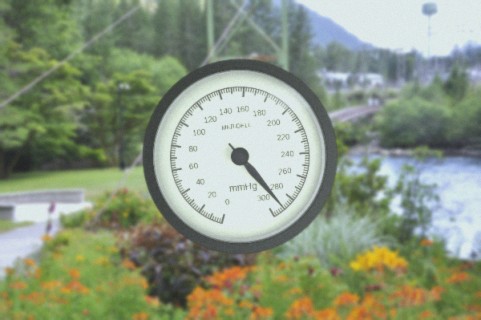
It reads 290 mmHg
